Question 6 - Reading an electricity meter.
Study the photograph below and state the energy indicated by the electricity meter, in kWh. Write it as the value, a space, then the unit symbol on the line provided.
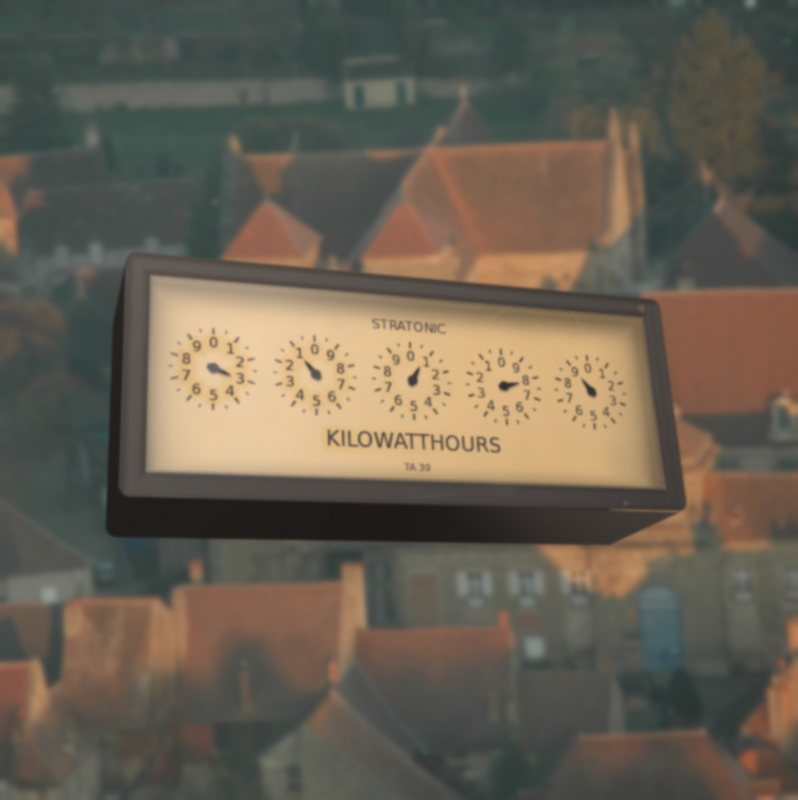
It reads 31079 kWh
